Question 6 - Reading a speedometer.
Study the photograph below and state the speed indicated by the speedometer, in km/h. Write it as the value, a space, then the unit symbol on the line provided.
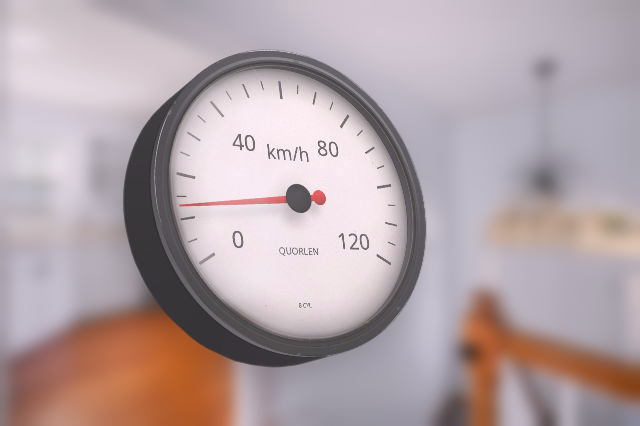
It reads 12.5 km/h
